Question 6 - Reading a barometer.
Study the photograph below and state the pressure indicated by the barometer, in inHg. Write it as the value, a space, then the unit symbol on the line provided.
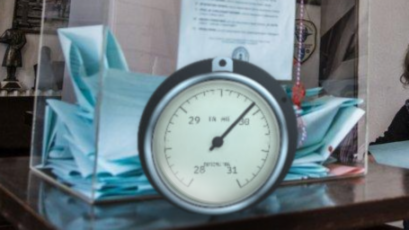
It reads 29.9 inHg
